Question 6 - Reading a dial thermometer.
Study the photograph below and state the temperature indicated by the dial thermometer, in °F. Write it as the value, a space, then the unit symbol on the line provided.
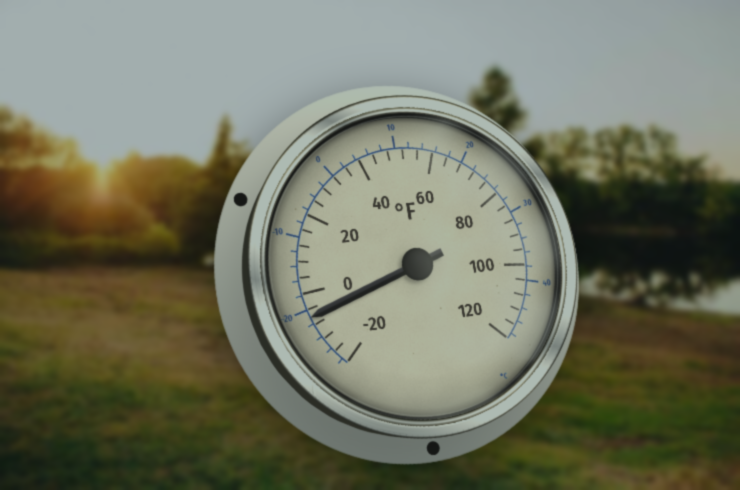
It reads -6 °F
